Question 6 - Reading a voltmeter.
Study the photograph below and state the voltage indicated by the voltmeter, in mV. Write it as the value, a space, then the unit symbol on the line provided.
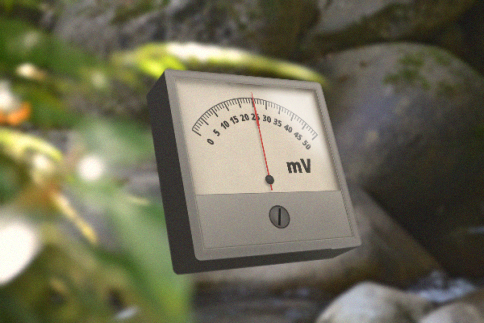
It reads 25 mV
